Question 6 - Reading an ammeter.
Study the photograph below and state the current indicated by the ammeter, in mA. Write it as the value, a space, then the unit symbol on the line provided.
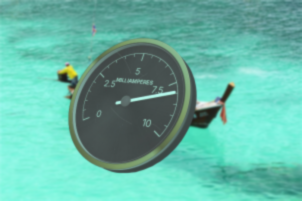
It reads 8 mA
